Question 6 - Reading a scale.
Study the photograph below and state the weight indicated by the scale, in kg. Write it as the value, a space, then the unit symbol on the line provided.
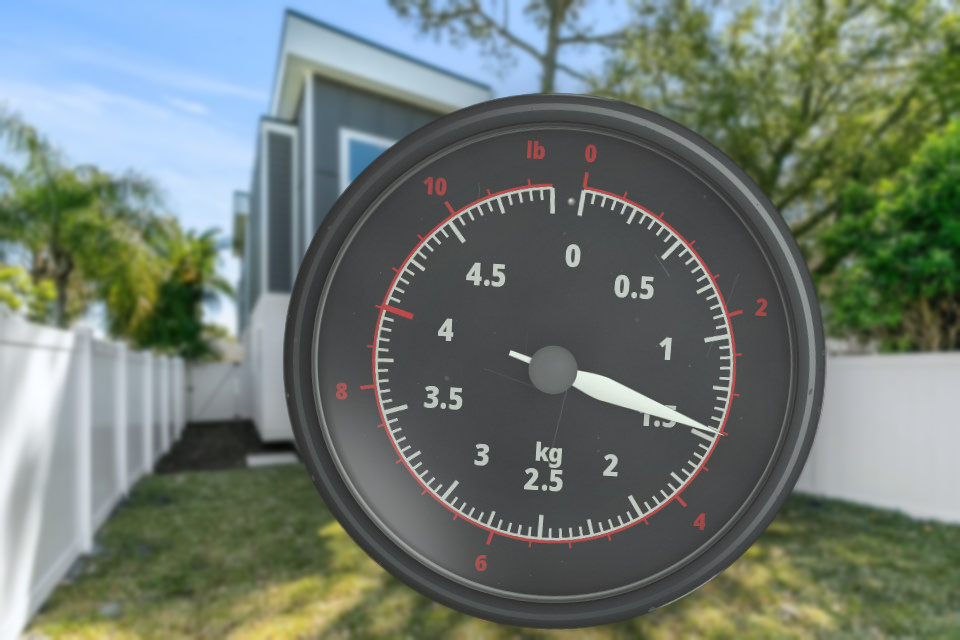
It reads 1.45 kg
